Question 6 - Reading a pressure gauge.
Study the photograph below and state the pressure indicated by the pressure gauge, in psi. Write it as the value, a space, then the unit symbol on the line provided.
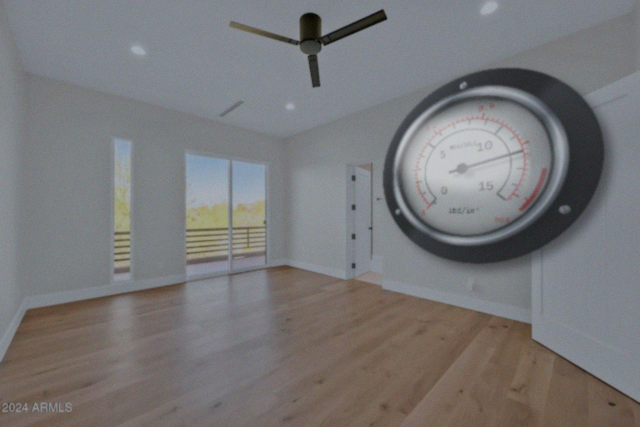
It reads 12 psi
